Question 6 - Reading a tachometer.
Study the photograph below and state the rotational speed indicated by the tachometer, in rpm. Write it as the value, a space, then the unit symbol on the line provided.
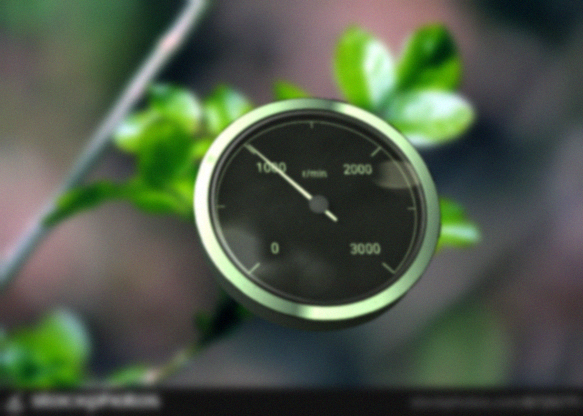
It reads 1000 rpm
